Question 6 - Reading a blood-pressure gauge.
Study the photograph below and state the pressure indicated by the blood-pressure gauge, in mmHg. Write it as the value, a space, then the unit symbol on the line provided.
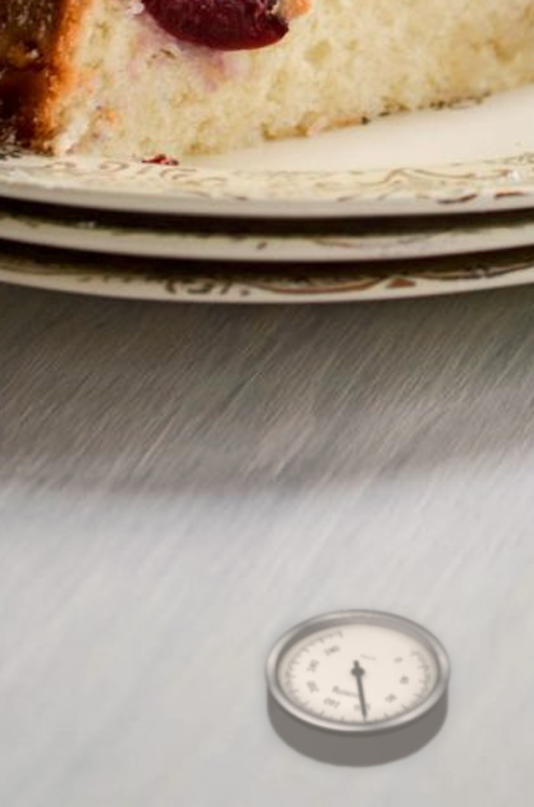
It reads 120 mmHg
